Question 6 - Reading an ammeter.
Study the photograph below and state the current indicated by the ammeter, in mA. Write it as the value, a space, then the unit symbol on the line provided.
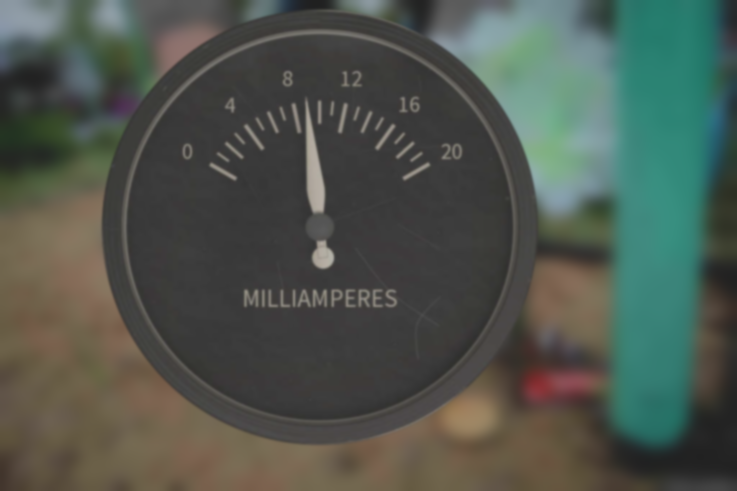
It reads 9 mA
